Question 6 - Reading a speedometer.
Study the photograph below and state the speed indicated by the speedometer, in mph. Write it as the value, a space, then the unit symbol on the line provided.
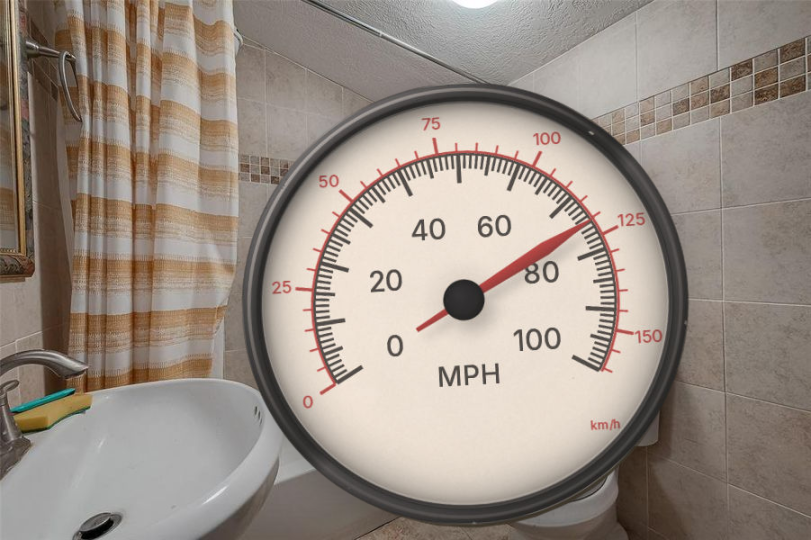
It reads 75 mph
